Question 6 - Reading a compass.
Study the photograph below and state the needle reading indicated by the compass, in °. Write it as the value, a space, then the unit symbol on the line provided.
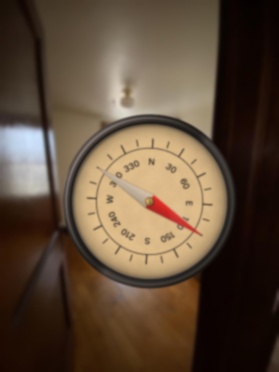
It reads 120 °
